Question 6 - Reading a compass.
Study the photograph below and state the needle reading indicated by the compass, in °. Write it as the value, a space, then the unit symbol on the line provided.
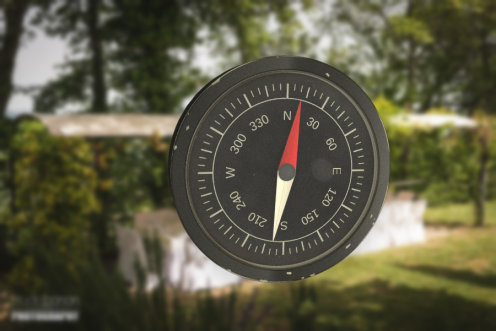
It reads 10 °
